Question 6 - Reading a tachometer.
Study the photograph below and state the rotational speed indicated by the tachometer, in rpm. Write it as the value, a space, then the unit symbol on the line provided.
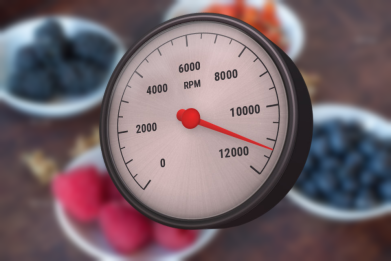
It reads 11250 rpm
